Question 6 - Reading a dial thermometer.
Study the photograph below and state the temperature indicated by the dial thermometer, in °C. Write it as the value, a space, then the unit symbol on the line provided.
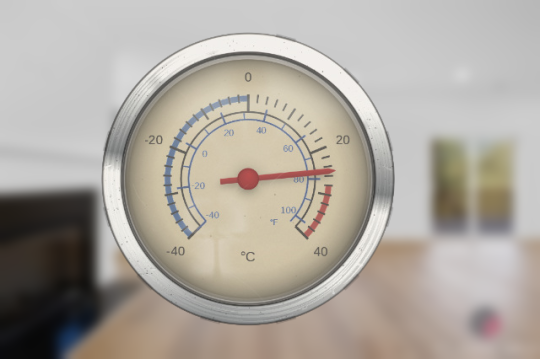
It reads 25 °C
